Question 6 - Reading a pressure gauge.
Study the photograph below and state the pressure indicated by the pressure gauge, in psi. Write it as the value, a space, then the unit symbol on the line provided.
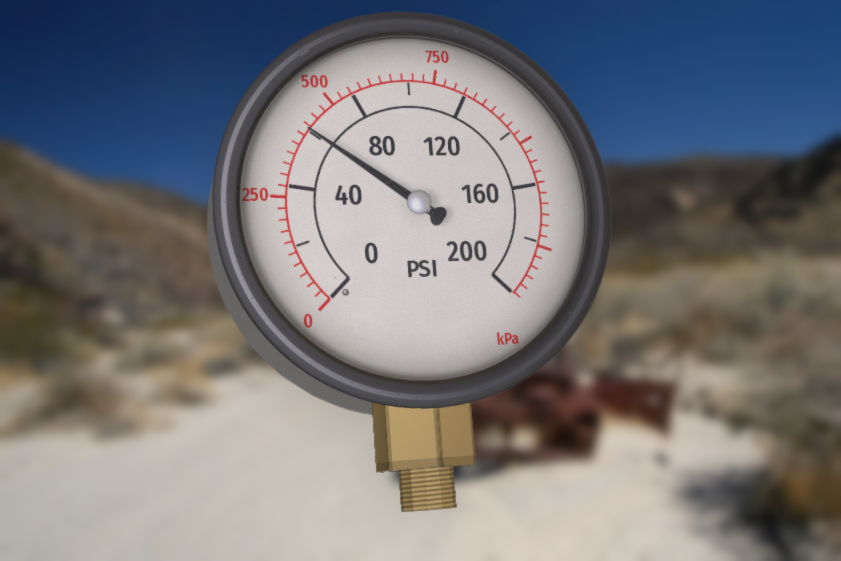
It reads 60 psi
